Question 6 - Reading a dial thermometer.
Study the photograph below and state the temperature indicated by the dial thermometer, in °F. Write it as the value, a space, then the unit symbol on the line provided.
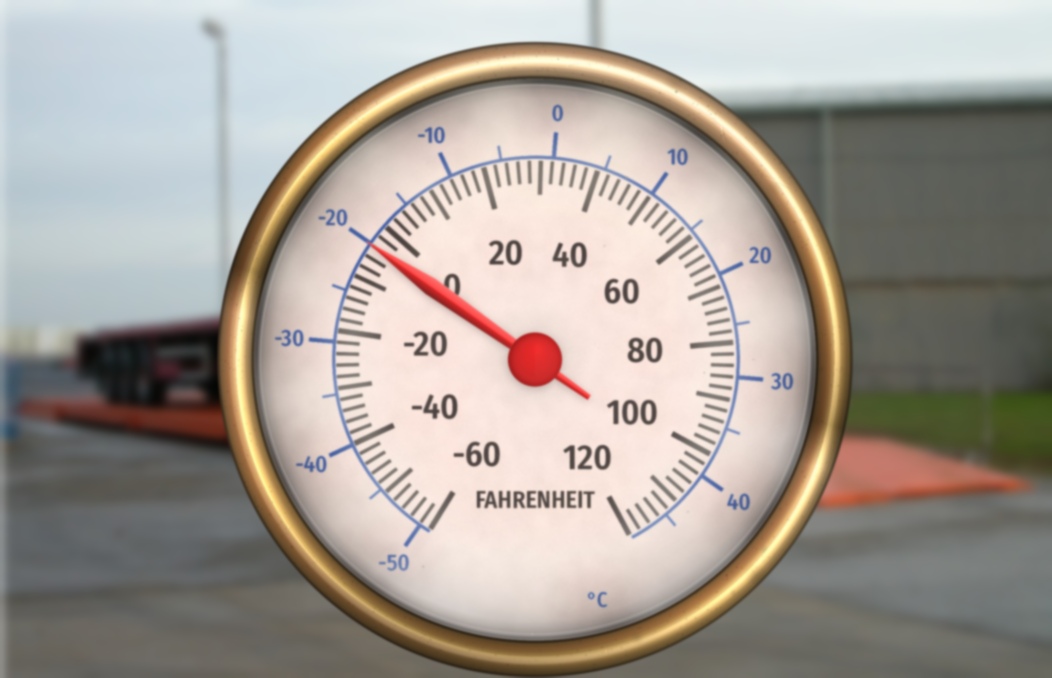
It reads -4 °F
